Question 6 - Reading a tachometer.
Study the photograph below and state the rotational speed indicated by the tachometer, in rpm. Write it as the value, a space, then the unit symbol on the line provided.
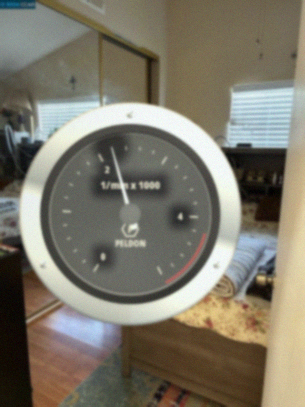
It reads 2200 rpm
